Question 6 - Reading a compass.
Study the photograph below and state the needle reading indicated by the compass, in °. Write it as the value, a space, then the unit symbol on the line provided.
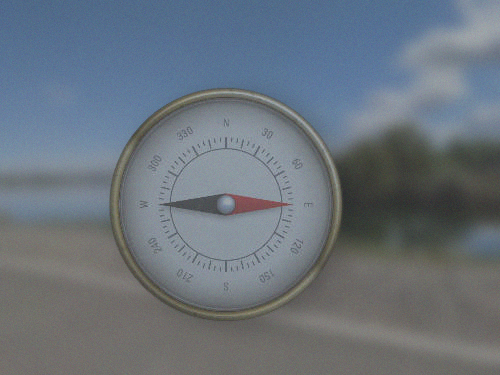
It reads 90 °
